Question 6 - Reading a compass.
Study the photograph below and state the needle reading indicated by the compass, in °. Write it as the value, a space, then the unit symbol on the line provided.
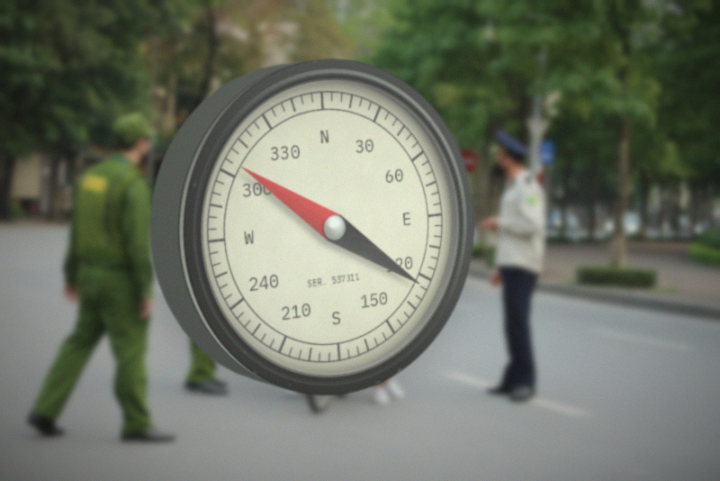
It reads 305 °
